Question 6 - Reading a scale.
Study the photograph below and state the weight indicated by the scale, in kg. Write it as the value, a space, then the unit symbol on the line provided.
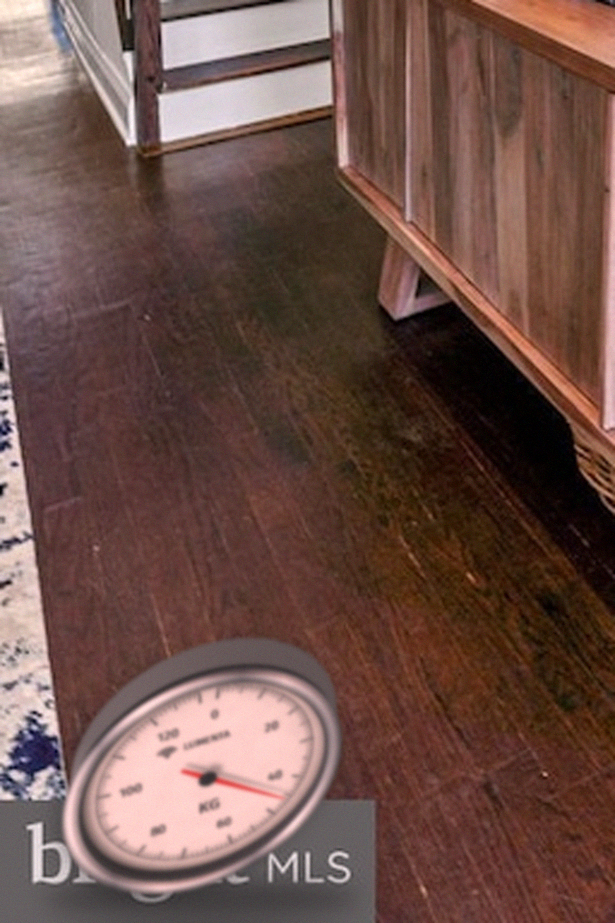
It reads 45 kg
